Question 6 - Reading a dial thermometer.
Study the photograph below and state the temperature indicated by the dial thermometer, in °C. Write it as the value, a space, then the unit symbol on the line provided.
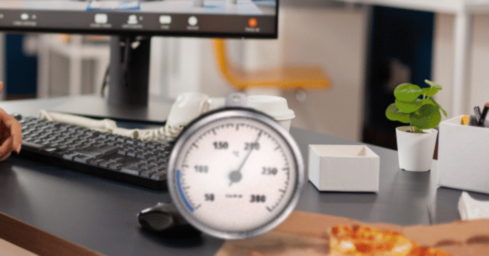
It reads 200 °C
